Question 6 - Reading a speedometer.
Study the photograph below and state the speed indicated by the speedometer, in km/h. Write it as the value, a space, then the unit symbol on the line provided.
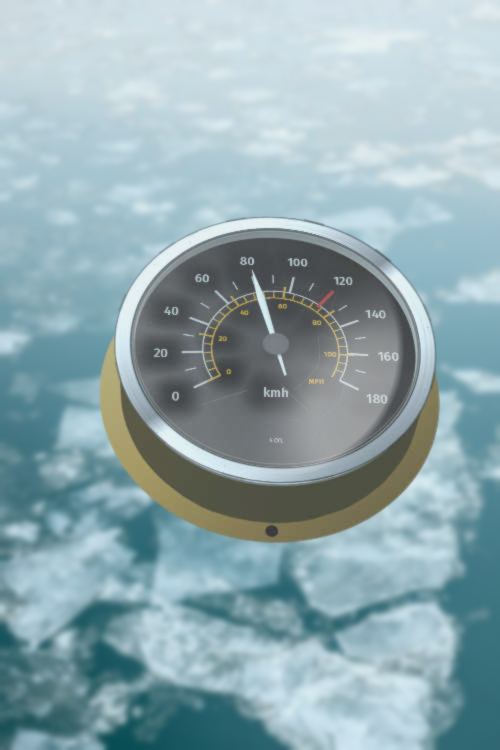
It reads 80 km/h
